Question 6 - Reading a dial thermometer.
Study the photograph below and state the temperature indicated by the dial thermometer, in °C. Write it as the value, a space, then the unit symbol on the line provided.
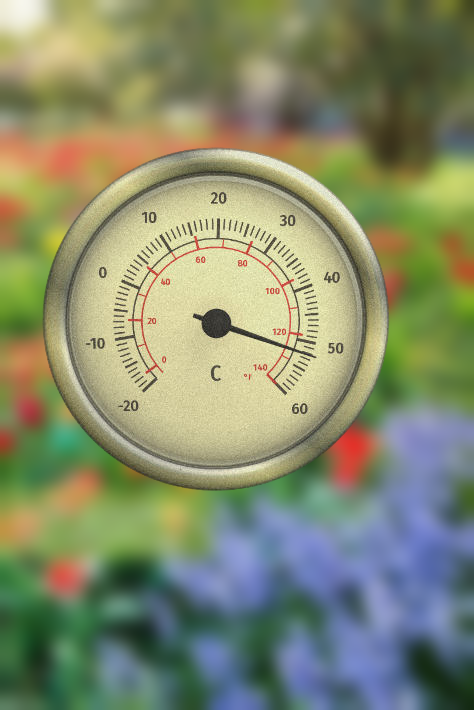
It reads 52 °C
